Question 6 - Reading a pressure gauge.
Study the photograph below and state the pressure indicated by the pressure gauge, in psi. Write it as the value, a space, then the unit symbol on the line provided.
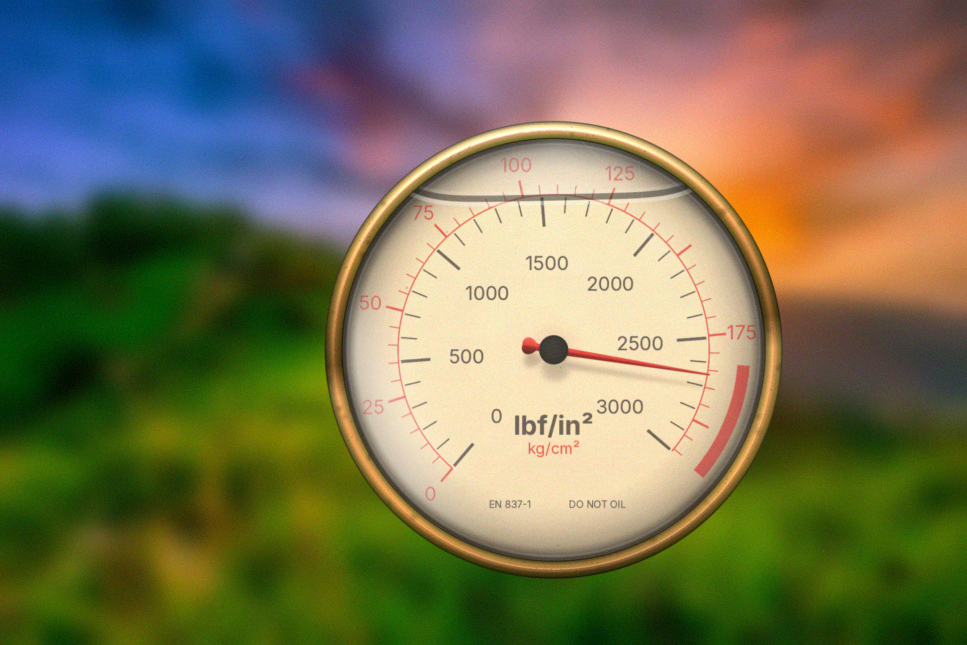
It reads 2650 psi
